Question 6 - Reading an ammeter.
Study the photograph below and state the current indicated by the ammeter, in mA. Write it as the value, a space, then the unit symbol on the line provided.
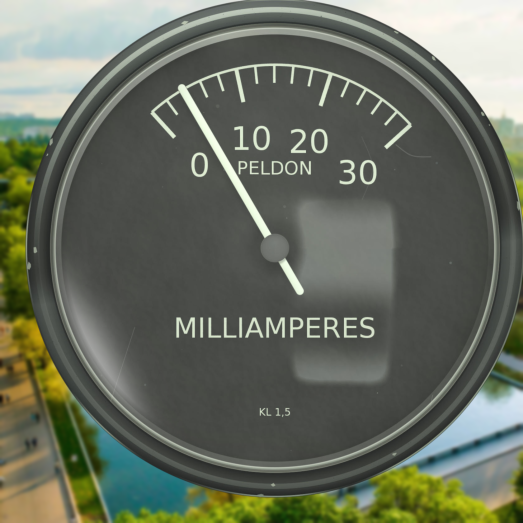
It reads 4 mA
